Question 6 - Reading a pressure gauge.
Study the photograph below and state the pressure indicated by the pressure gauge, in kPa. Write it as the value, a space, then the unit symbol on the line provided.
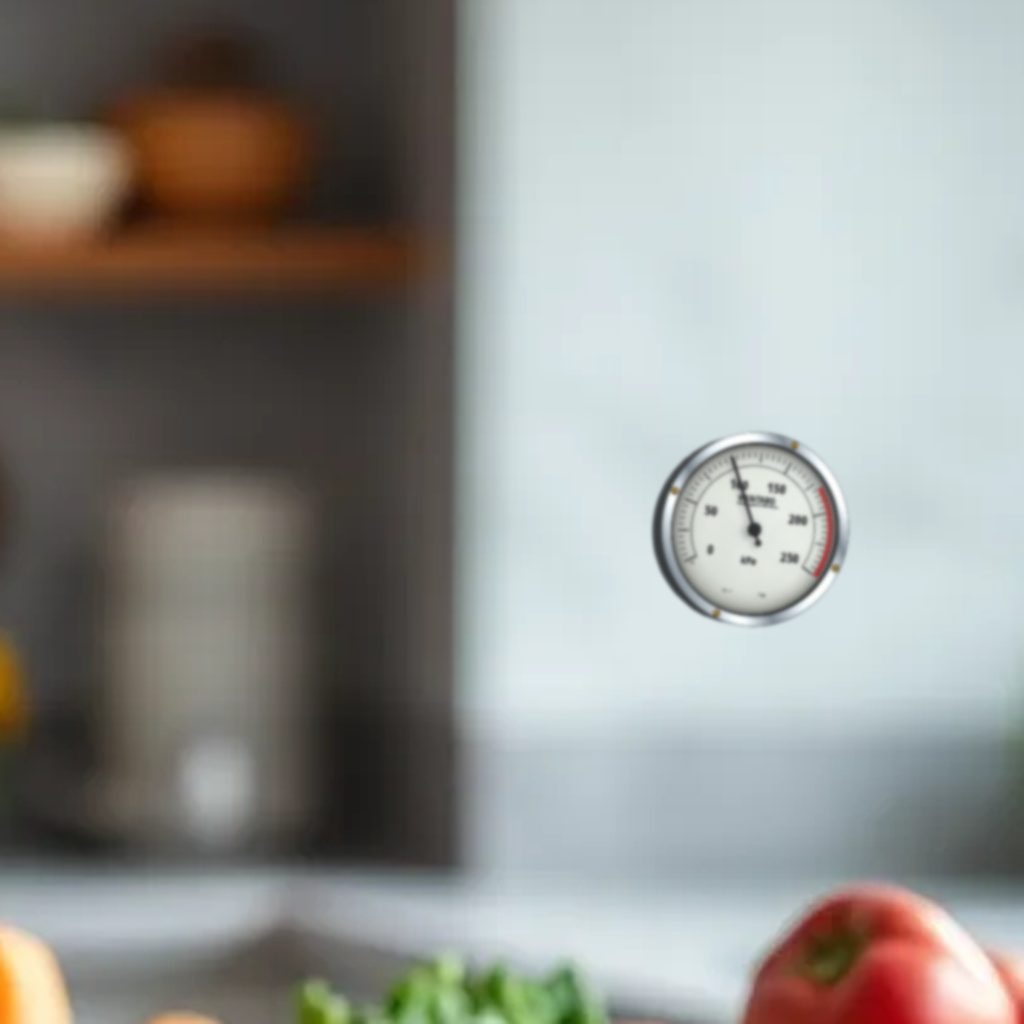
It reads 100 kPa
